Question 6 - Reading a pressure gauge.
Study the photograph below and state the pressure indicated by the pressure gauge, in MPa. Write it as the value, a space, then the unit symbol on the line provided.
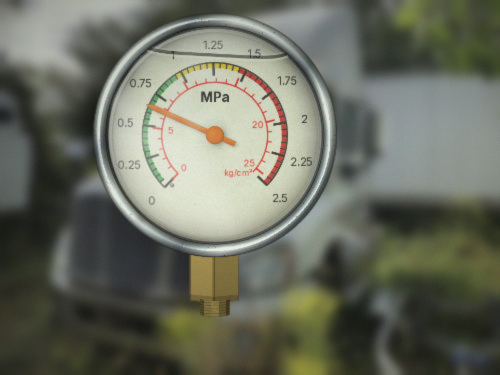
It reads 0.65 MPa
